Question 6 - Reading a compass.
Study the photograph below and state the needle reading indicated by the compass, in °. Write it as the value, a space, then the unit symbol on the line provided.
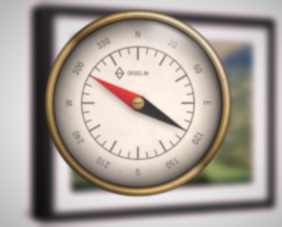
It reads 300 °
